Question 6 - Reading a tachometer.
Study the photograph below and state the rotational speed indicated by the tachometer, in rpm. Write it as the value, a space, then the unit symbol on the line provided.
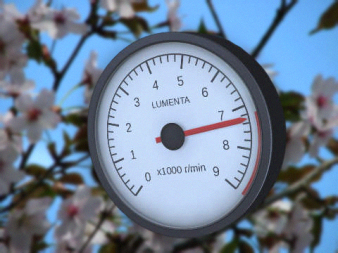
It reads 7300 rpm
